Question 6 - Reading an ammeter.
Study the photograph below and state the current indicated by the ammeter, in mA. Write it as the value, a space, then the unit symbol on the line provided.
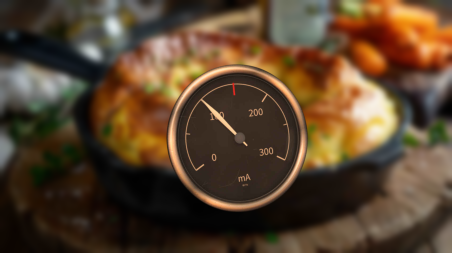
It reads 100 mA
